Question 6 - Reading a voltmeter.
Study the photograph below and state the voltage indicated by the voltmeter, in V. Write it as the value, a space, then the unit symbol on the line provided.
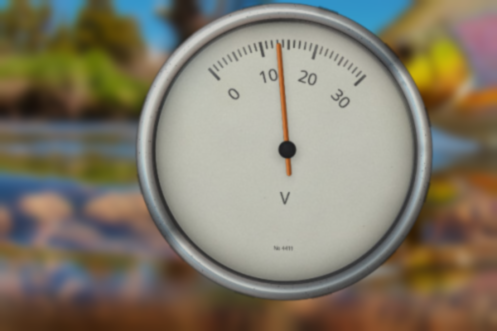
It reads 13 V
